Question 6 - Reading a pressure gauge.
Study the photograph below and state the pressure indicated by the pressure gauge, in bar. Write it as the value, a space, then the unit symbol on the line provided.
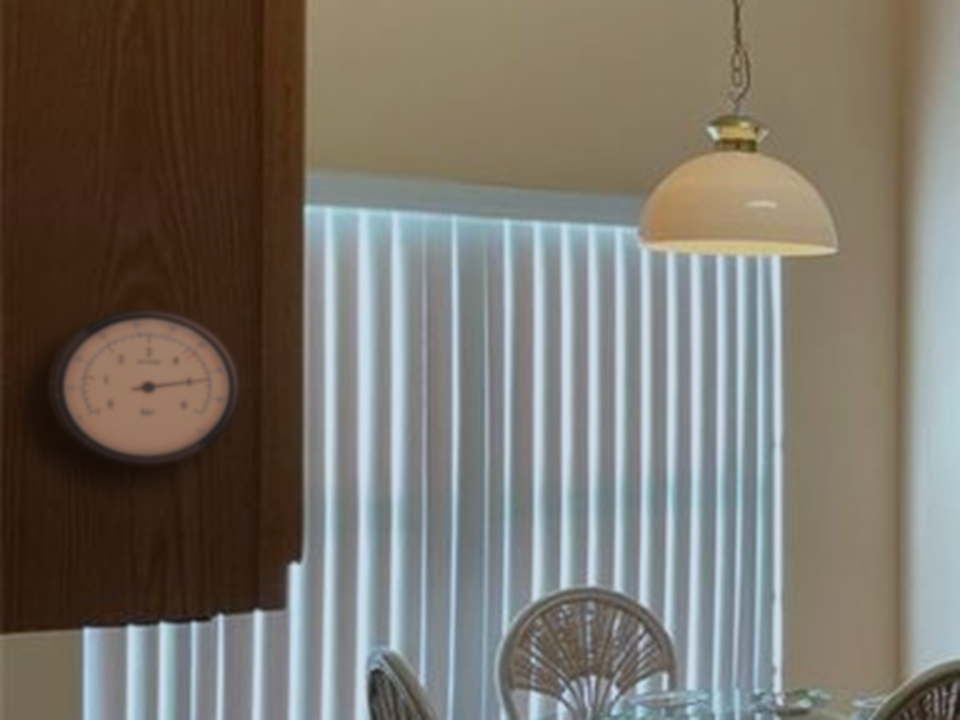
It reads 5 bar
